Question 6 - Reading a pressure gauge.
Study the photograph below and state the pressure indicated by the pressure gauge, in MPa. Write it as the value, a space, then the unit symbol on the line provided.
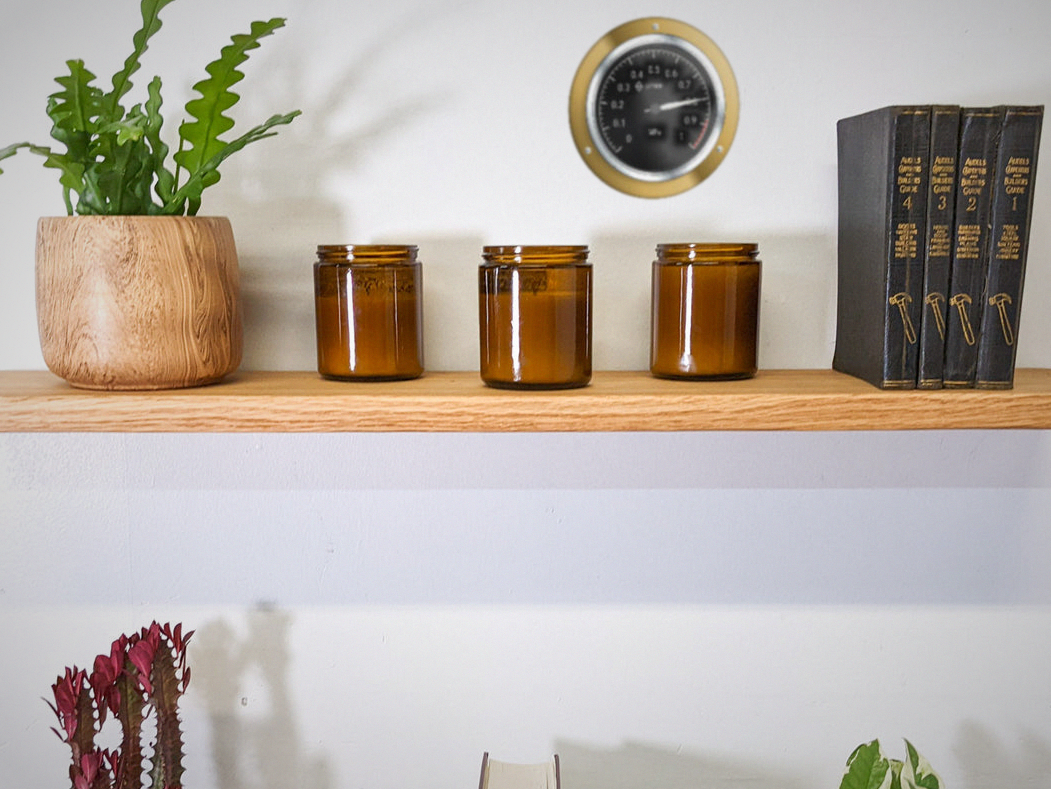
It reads 0.8 MPa
